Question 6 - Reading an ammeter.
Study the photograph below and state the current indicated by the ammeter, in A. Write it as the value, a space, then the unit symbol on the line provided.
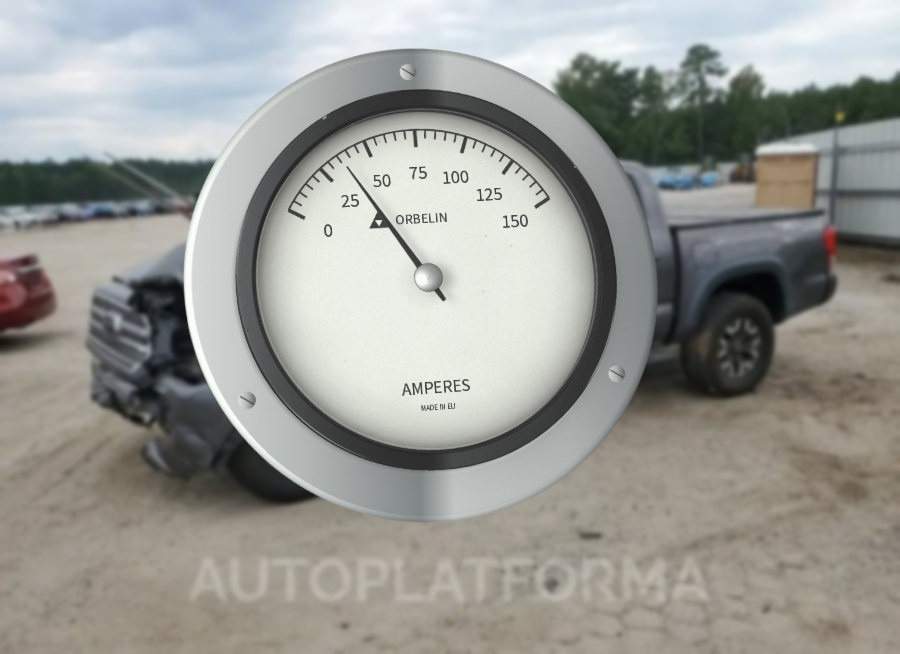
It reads 35 A
